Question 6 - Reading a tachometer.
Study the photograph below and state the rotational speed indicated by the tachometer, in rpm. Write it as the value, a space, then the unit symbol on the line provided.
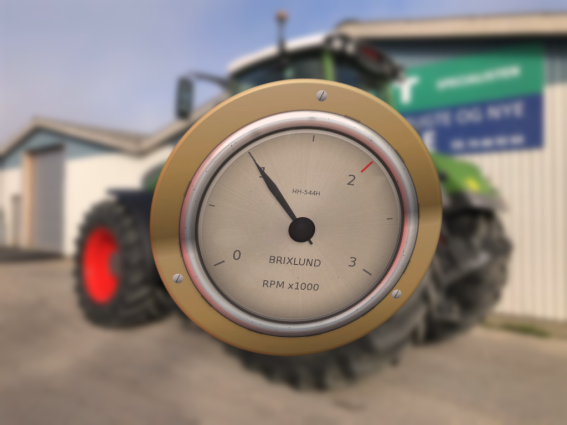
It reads 1000 rpm
